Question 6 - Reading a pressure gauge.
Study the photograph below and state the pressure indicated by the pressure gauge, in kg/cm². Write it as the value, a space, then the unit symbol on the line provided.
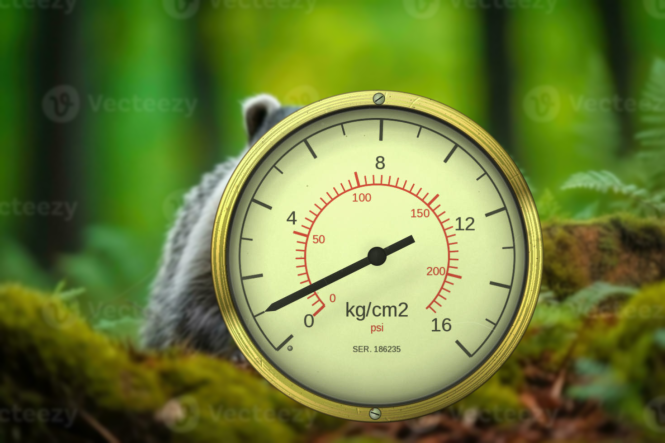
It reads 1 kg/cm²
